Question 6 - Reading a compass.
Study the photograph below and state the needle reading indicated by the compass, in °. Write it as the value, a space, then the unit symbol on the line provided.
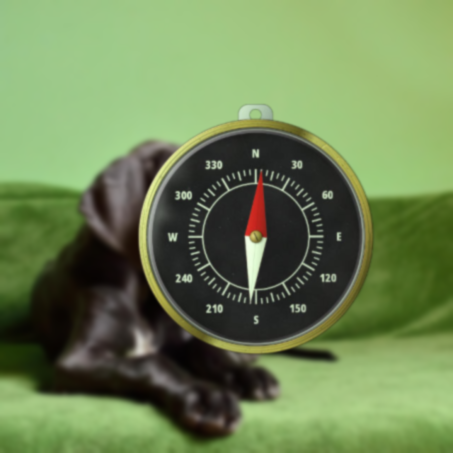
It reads 5 °
